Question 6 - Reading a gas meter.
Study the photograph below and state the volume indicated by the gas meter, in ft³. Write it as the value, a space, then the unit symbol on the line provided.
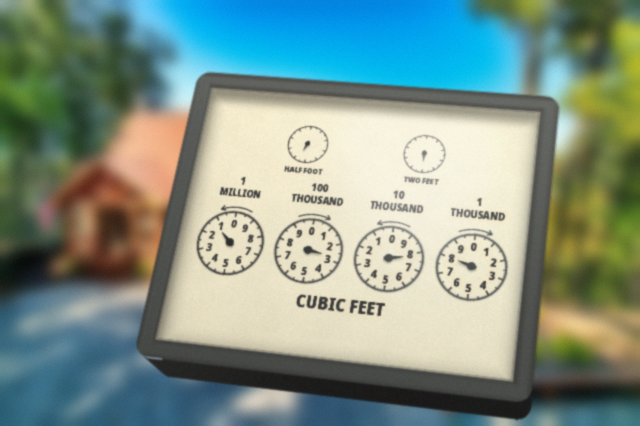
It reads 127800 ft³
